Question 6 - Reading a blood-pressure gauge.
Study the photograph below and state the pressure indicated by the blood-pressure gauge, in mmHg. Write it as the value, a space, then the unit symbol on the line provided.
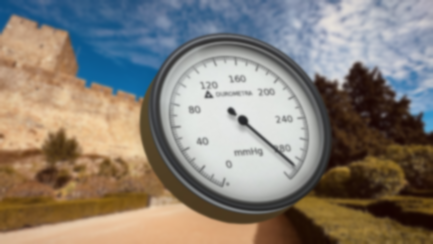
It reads 290 mmHg
